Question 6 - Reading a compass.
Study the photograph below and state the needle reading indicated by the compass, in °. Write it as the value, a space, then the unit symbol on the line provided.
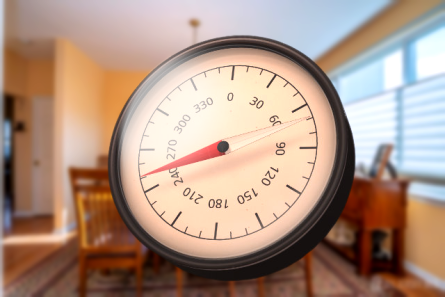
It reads 250 °
